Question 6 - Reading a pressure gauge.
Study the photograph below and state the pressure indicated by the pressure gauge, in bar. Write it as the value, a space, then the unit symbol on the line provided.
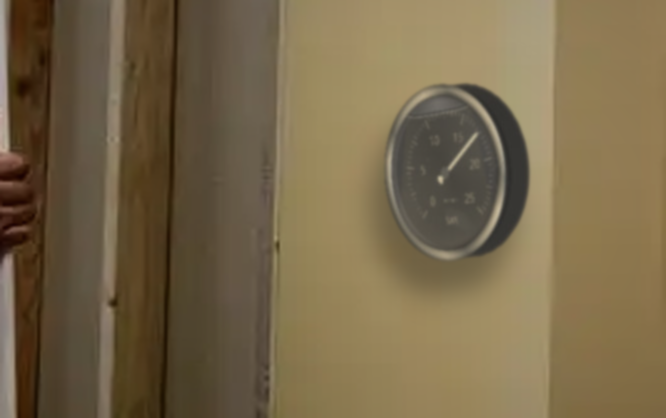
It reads 17.5 bar
